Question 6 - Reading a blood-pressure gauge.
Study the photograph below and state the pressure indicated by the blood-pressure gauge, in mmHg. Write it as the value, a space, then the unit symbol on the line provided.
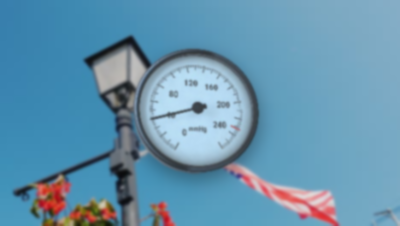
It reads 40 mmHg
